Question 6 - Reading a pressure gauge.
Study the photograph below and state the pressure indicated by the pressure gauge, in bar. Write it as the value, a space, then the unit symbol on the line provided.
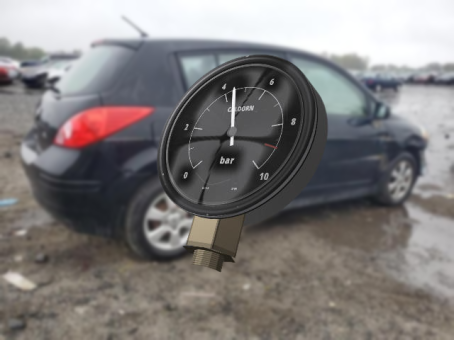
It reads 4.5 bar
